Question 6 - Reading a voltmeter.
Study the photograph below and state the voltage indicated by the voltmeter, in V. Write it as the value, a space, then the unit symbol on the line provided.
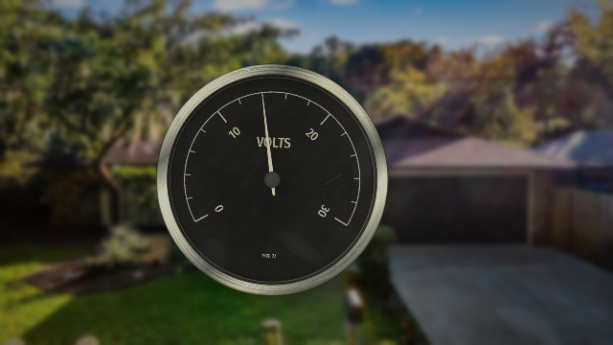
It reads 14 V
